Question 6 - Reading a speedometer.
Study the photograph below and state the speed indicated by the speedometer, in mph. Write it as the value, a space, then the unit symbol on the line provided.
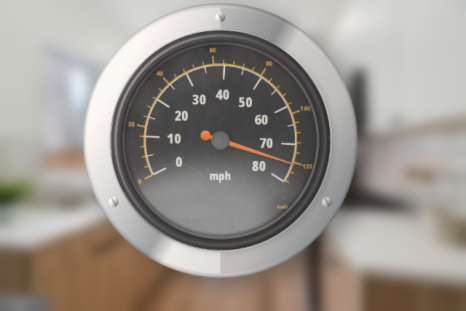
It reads 75 mph
